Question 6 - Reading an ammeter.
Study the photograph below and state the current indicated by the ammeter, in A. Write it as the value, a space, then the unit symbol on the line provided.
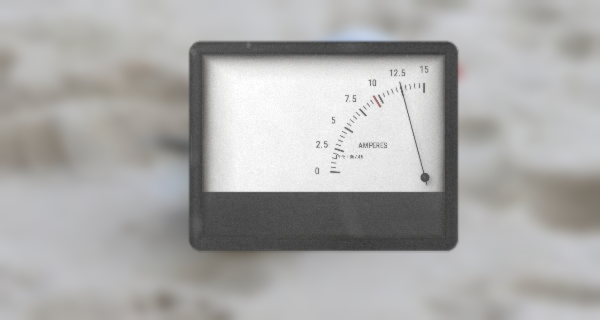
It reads 12.5 A
